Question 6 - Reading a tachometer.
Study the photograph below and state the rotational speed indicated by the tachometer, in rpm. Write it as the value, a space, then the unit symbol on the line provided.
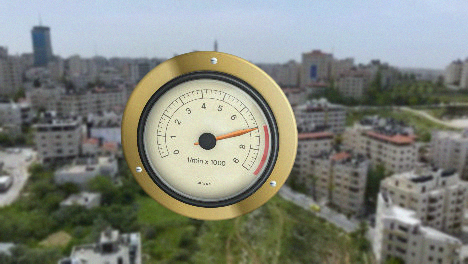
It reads 7000 rpm
